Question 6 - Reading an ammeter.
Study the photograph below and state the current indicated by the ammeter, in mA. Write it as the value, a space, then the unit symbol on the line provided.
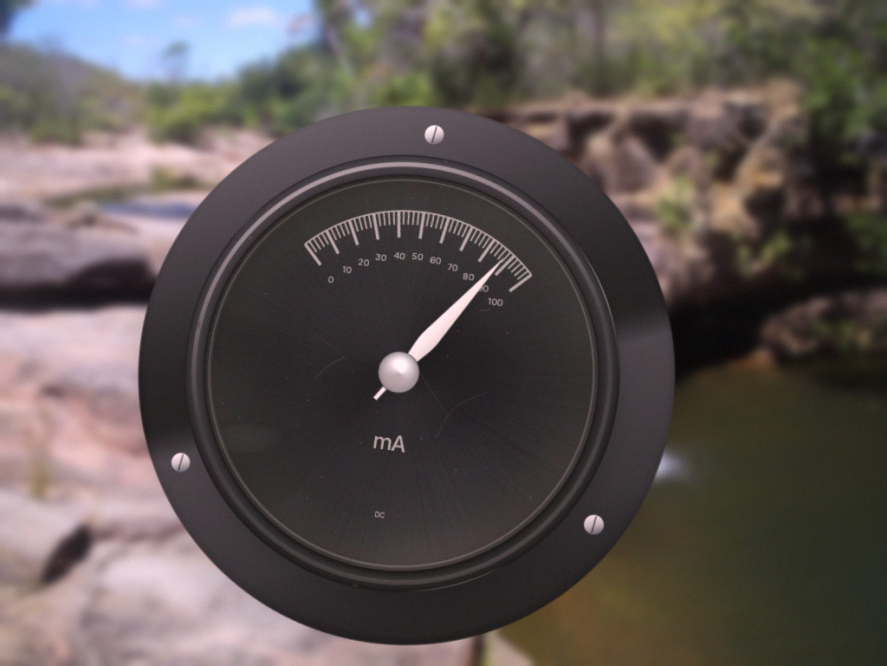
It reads 88 mA
